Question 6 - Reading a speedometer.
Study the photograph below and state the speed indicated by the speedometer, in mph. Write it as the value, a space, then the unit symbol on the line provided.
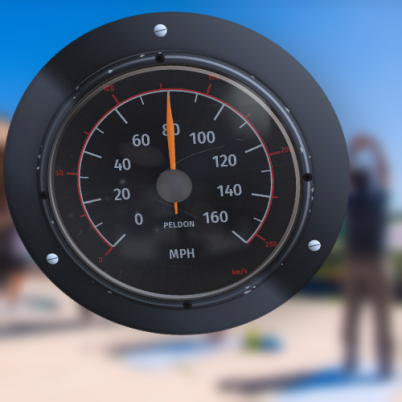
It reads 80 mph
